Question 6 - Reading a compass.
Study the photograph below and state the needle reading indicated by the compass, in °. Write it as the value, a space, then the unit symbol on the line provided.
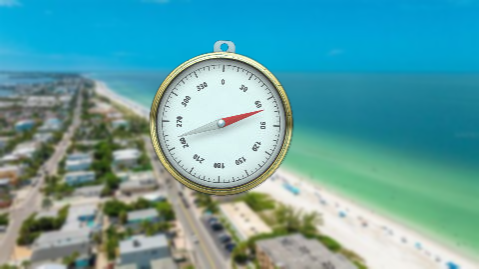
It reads 70 °
